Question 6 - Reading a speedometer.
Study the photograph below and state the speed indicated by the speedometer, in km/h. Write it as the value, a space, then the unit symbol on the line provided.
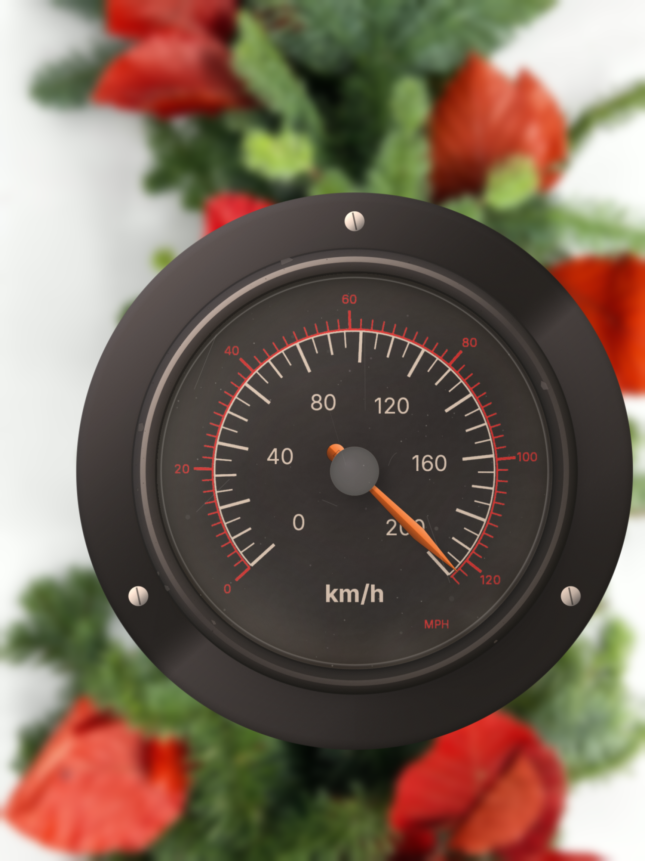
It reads 197.5 km/h
